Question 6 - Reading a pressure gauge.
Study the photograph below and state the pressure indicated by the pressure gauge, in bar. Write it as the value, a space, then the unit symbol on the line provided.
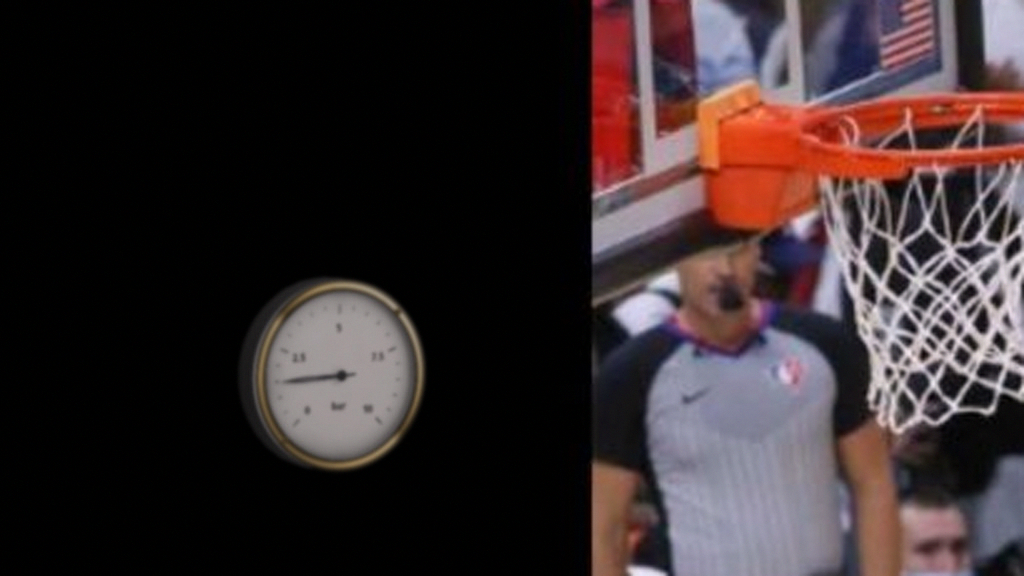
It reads 1.5 bar
